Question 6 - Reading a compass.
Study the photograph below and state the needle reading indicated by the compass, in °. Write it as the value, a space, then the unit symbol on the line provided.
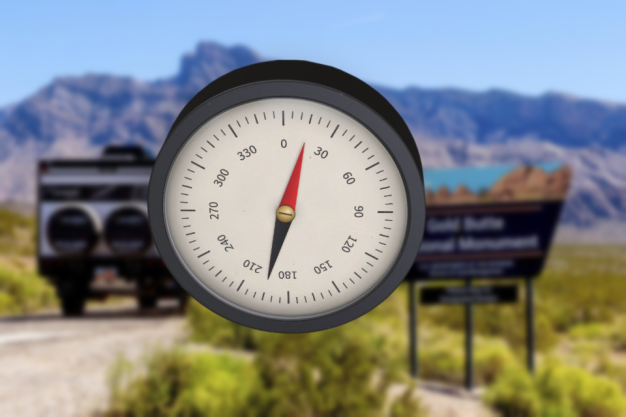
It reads 15 °
